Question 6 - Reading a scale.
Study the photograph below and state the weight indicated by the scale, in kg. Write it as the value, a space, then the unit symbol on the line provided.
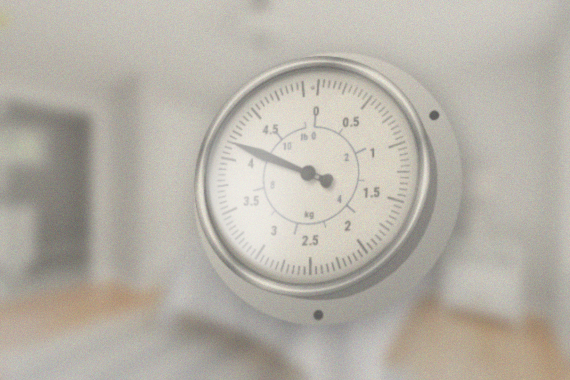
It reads 4.15 kg
